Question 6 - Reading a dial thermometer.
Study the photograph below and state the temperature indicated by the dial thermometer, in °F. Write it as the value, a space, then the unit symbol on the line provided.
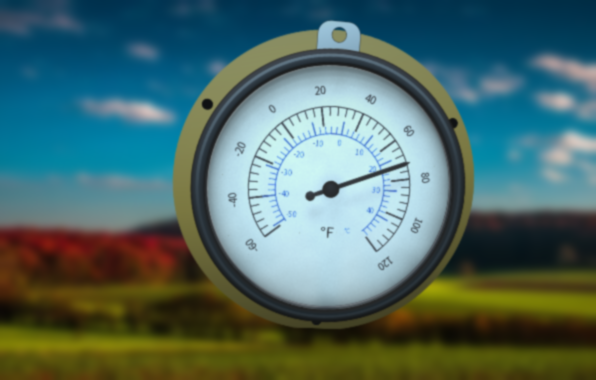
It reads 72 °F
